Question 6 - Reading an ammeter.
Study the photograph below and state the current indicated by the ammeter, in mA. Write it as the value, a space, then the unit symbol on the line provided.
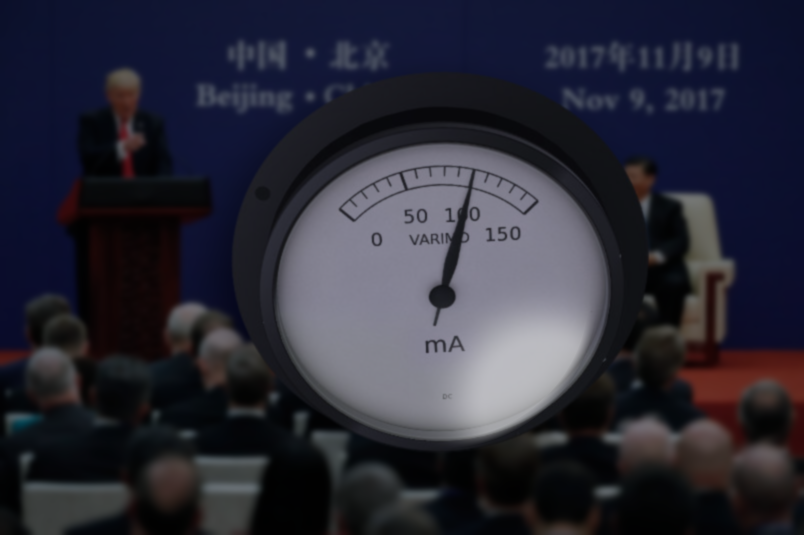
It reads 100 mA
